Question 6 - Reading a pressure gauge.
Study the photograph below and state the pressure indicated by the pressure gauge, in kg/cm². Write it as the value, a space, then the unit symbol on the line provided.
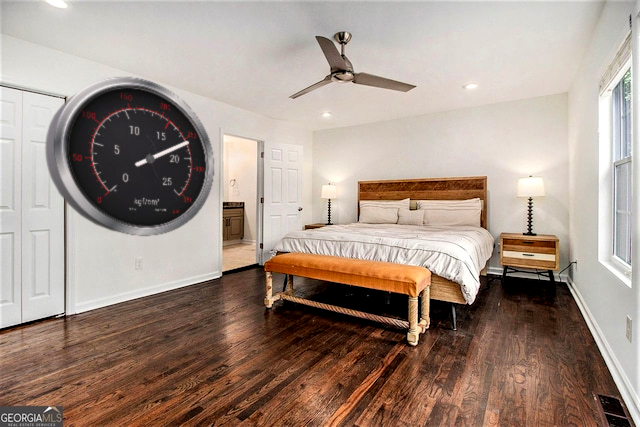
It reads 18 kg/cm²
